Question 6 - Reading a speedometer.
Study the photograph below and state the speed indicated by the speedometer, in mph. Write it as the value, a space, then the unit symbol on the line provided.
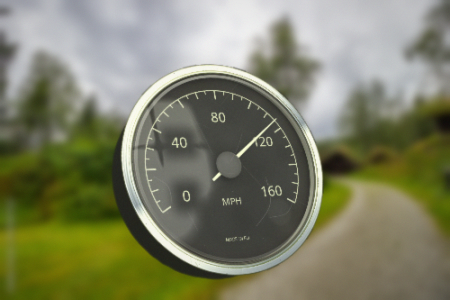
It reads 115 mph
